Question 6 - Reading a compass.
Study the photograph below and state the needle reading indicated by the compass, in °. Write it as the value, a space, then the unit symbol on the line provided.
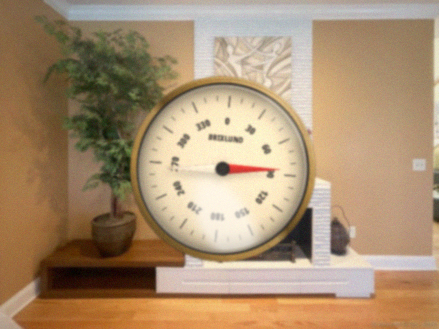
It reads 85 °
